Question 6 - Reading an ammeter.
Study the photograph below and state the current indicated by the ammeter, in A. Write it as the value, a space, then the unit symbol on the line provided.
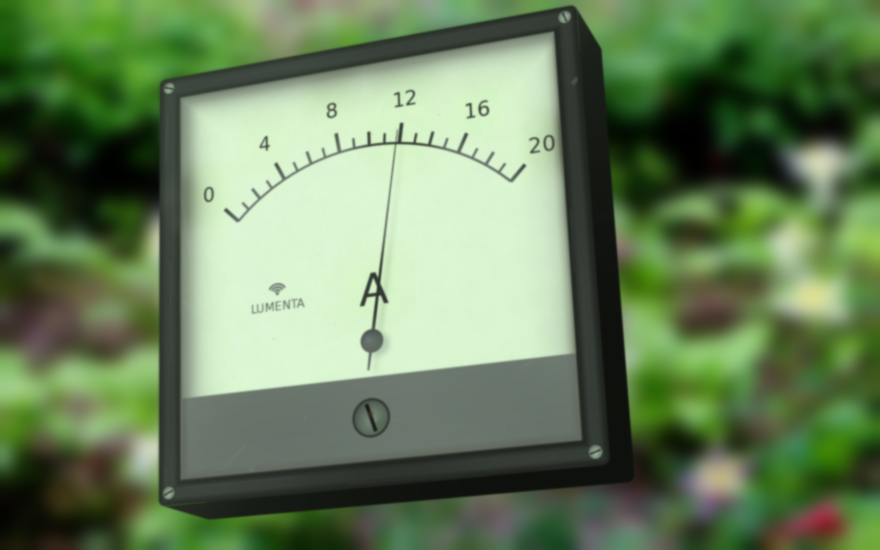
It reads 12 A
